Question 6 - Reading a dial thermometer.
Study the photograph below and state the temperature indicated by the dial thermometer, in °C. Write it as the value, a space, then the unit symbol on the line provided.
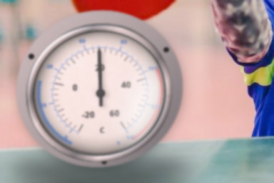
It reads 20 °C
